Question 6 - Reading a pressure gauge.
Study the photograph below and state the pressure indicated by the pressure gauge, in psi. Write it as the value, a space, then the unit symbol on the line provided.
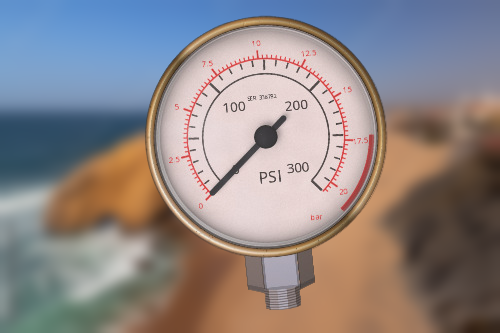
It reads 0 psi
